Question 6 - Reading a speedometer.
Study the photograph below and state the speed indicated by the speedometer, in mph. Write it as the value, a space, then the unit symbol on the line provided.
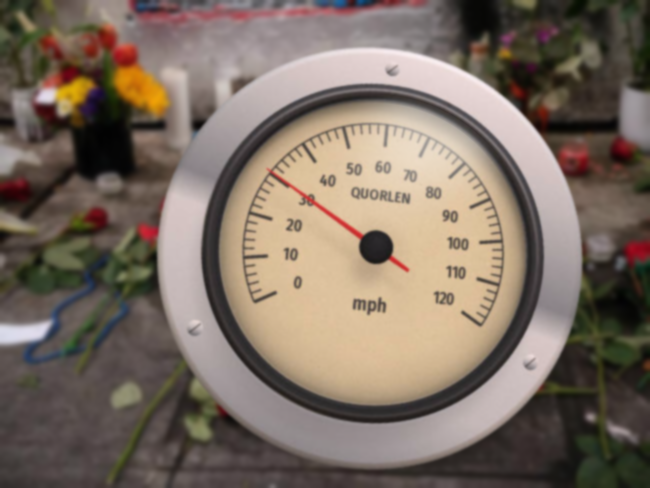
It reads 30 mph
